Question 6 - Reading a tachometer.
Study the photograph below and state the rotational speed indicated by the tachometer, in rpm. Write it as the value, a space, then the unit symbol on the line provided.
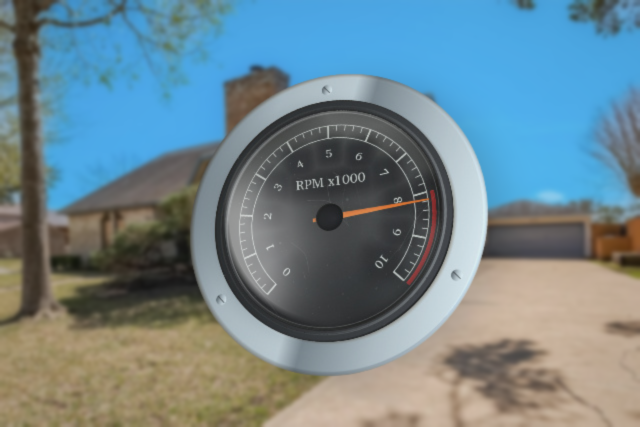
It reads 8200 rpm
